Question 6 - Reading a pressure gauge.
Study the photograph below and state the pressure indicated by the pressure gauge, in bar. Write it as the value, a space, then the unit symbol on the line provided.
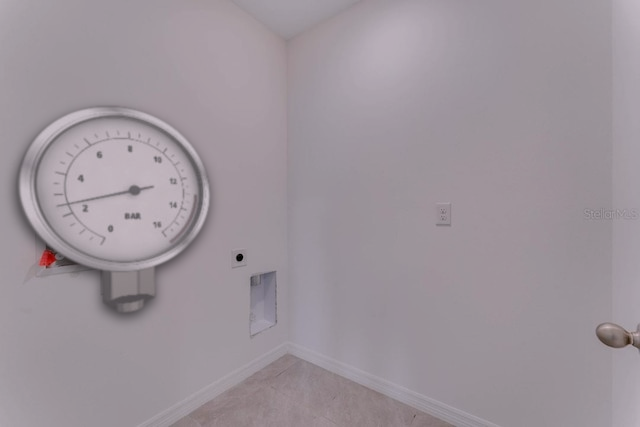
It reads 2.5 bar
